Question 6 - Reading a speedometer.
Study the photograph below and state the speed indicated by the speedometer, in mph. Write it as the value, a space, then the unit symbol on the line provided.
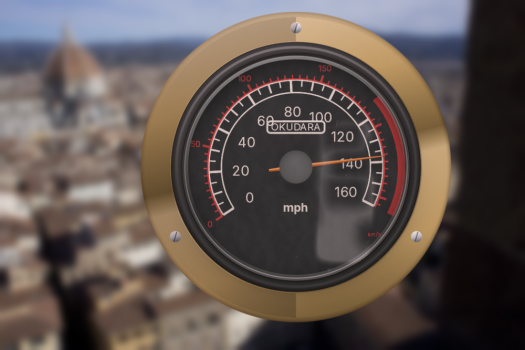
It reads 137.5 mph
